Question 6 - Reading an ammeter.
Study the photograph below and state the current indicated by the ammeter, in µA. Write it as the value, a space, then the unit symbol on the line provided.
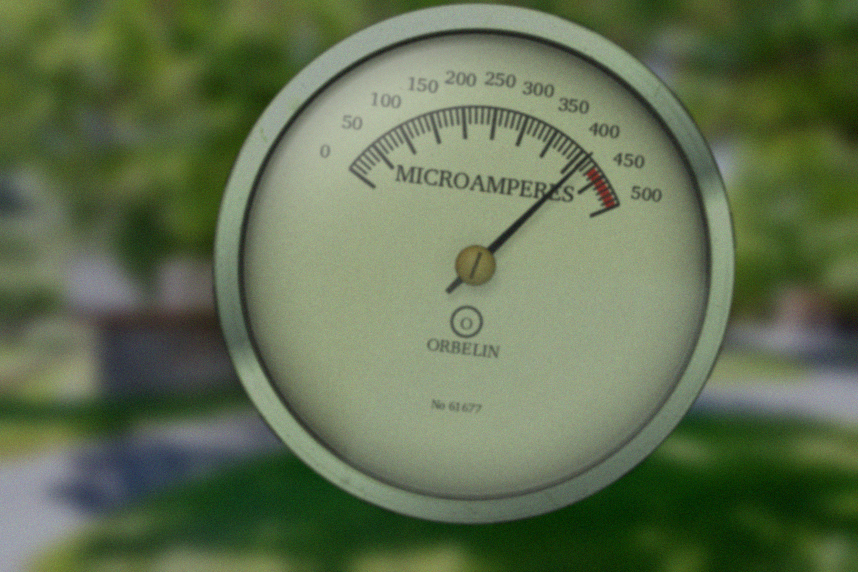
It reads 410 µA
